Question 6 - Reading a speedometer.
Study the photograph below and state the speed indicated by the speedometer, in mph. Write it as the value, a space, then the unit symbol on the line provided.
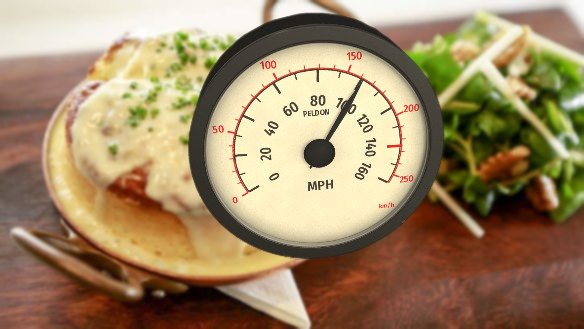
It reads 100 mph
